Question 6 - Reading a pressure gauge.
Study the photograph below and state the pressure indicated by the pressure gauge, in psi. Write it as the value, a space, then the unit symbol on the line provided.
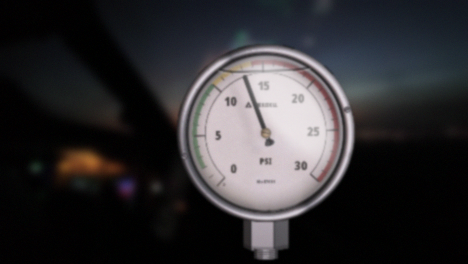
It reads 13 psi
